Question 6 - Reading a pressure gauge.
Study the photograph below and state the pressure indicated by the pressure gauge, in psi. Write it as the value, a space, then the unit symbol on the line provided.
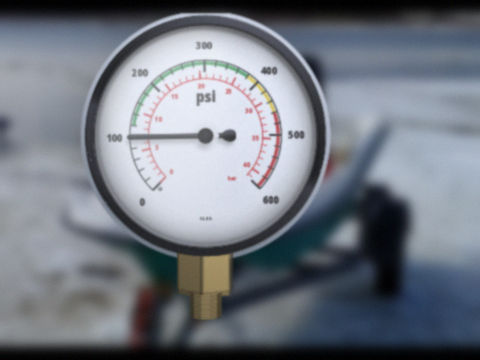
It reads 100 psi
